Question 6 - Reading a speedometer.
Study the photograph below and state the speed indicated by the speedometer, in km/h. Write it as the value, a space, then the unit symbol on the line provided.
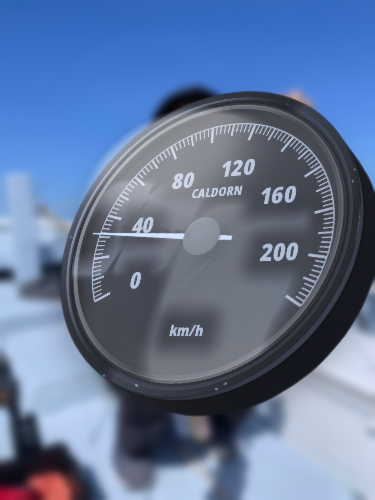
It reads 30 km/h
